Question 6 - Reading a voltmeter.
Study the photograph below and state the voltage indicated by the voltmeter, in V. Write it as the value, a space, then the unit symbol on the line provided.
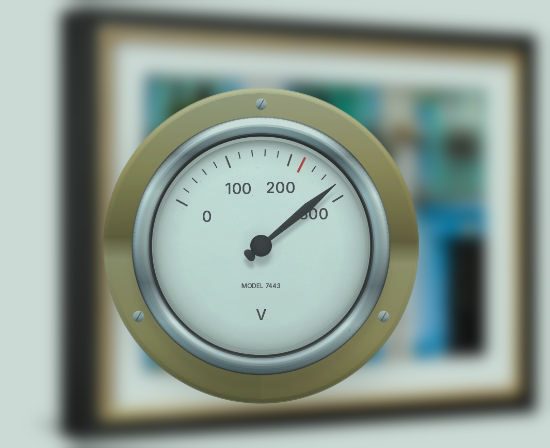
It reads 280 V
